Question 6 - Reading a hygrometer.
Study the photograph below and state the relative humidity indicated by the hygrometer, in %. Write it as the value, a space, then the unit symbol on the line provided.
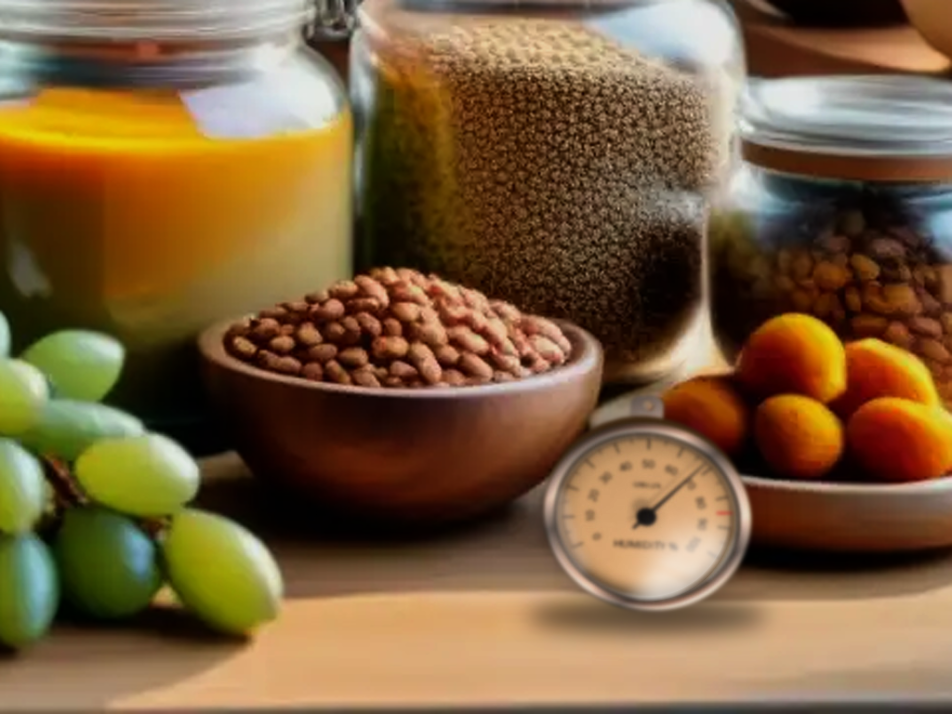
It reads 67.5 %
